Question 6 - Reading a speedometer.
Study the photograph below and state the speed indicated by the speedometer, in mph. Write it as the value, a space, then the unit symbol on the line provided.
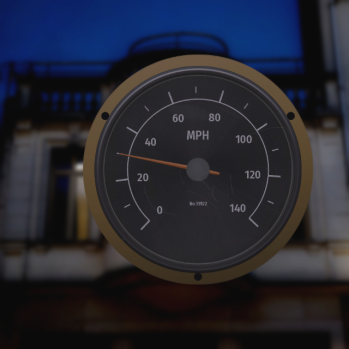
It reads 30 mph
